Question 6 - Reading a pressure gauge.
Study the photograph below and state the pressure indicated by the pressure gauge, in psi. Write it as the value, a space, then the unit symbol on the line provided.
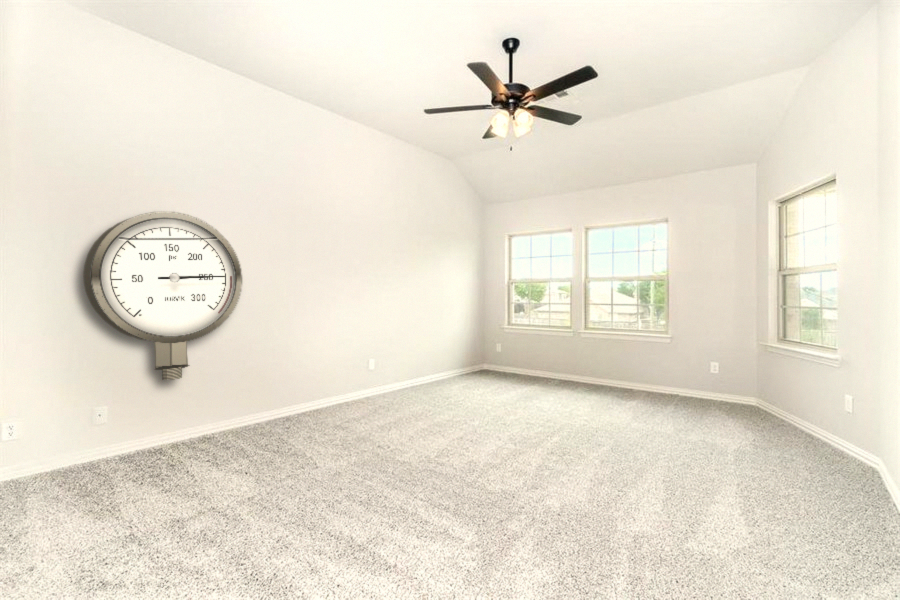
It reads 250 psi
